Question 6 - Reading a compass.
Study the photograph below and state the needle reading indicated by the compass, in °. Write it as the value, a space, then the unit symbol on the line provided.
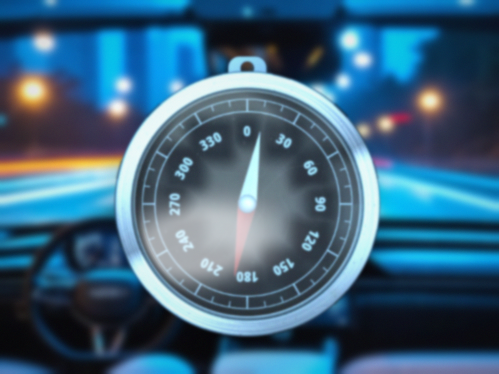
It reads 190 °
